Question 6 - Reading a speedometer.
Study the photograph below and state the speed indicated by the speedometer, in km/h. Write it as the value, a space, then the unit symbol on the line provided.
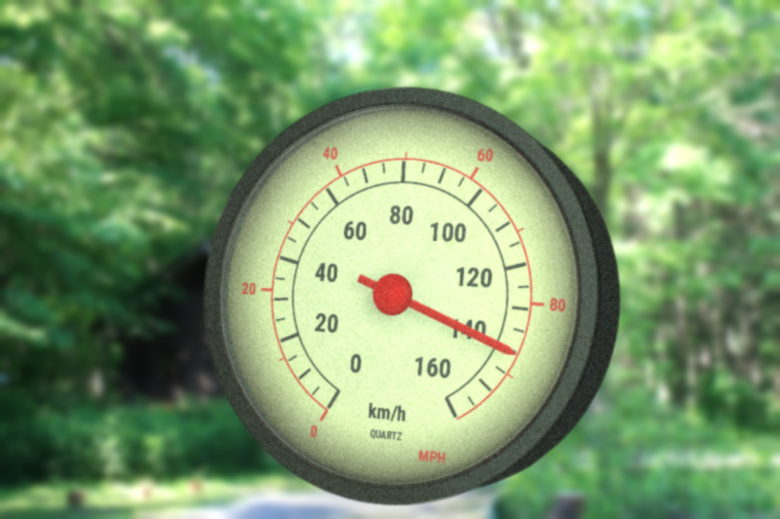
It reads 140 km/h
